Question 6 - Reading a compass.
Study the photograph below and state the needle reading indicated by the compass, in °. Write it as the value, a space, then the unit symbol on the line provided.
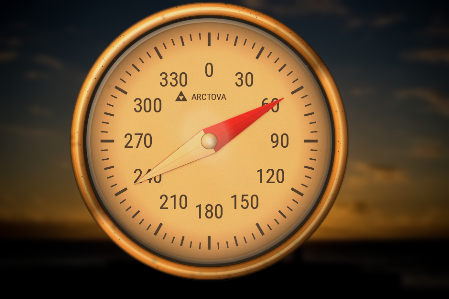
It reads 60 °
